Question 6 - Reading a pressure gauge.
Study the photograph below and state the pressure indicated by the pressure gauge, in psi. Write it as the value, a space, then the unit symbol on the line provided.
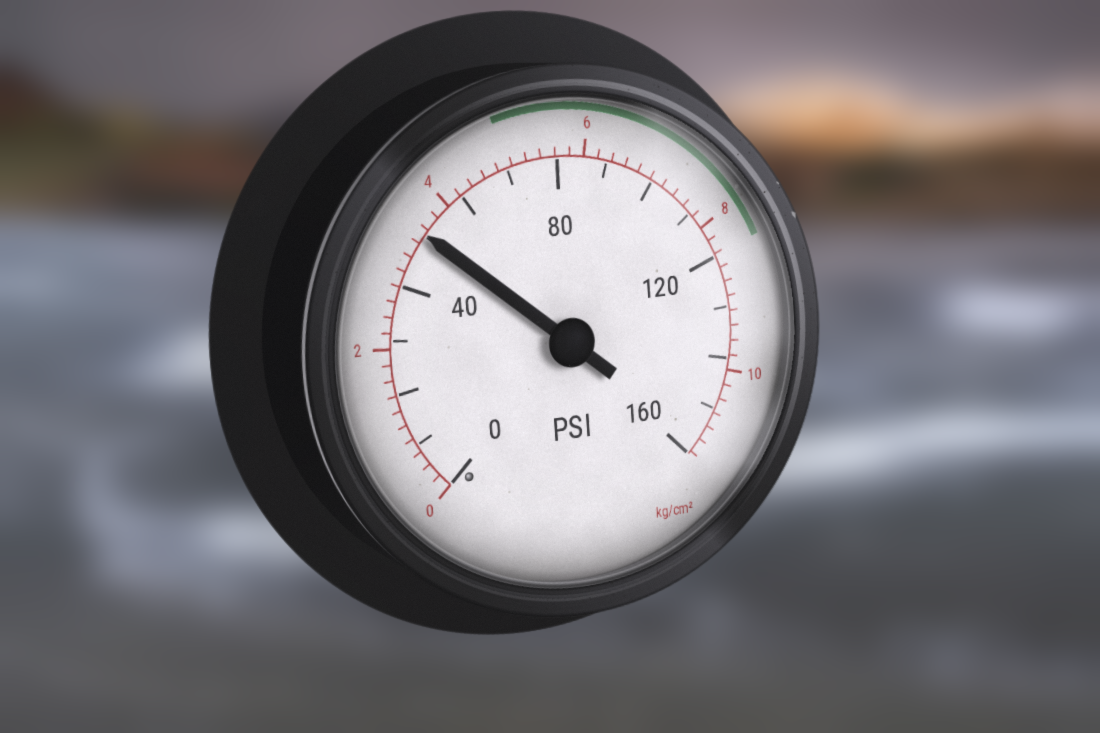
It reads 50 psi
